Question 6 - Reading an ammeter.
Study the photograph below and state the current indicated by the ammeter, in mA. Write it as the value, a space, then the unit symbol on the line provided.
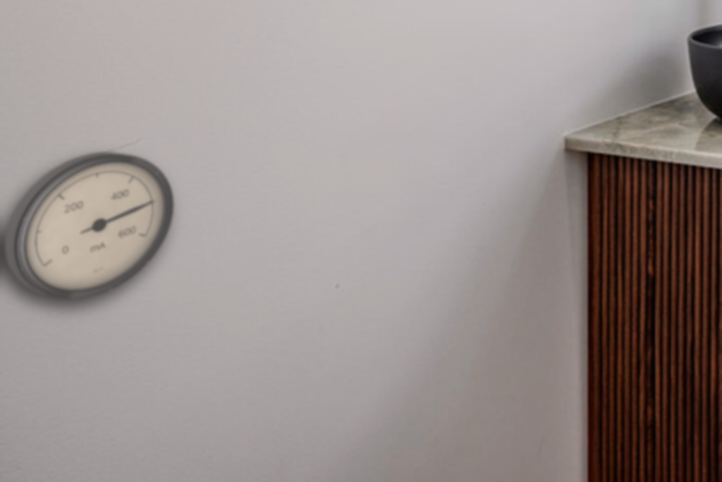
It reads 500 mA
